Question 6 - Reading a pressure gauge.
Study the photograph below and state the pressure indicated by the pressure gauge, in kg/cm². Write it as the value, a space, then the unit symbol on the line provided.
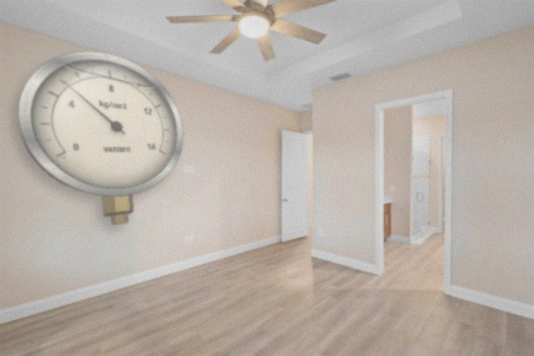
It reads 5 kg/cm²
